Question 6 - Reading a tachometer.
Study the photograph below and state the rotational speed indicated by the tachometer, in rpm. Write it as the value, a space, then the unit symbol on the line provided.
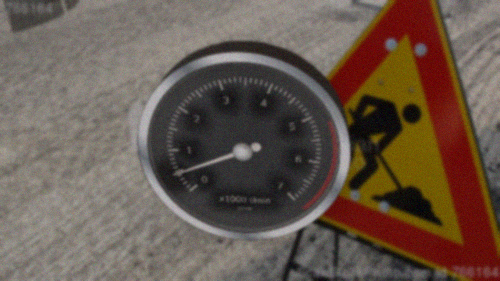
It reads 500 rpm
